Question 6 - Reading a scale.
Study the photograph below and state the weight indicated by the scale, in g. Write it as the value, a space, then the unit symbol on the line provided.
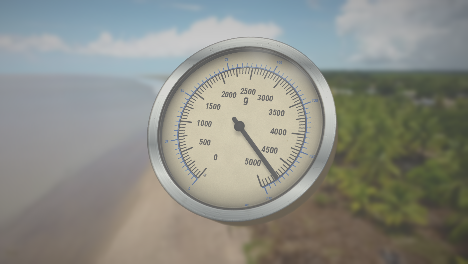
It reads 4750 g
